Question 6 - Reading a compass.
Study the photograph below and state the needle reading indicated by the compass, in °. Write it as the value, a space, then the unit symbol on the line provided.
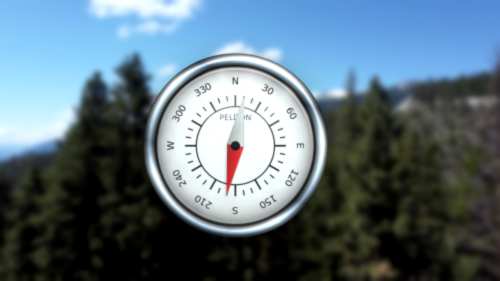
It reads 190 °
